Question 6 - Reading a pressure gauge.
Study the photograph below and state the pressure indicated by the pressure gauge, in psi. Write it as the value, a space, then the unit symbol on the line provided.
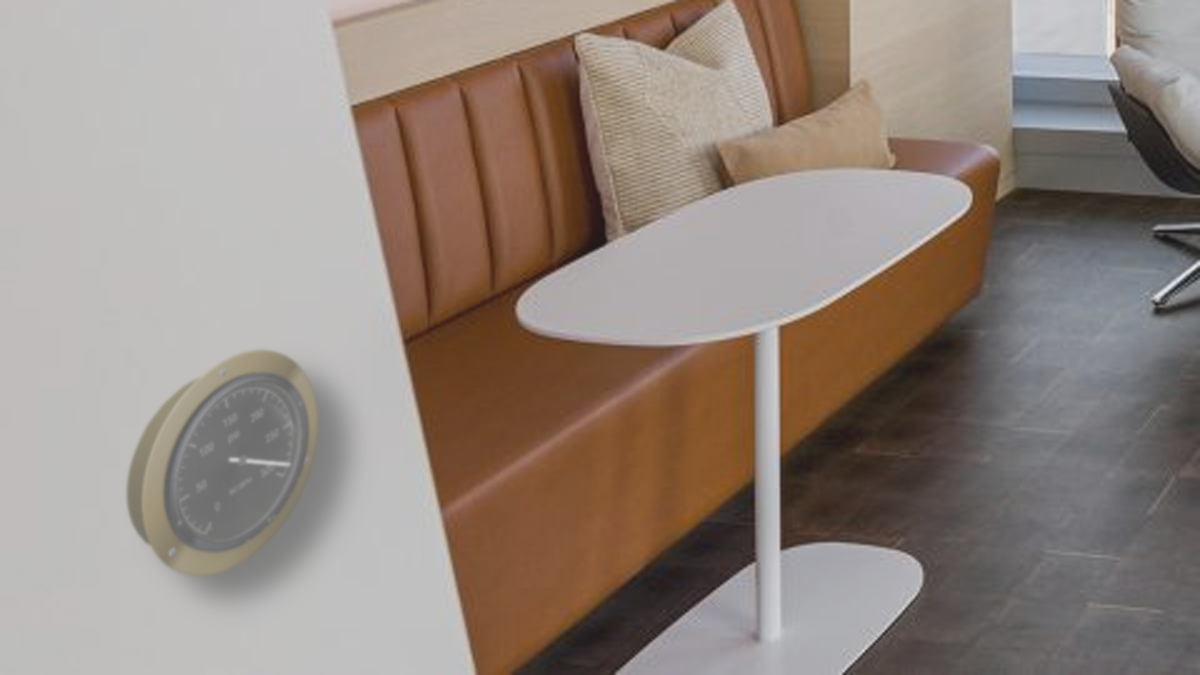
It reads 290 psi
